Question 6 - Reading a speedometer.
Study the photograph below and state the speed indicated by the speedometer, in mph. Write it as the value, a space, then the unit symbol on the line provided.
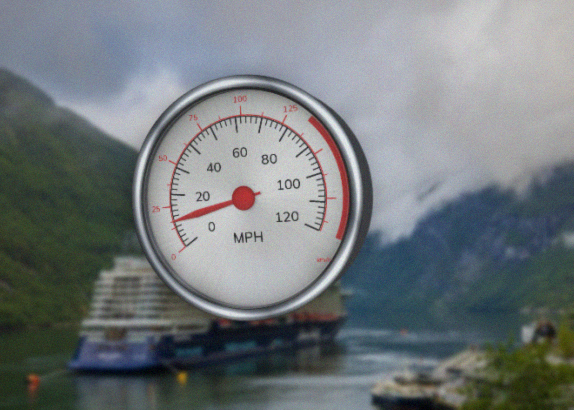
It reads 10 mph
